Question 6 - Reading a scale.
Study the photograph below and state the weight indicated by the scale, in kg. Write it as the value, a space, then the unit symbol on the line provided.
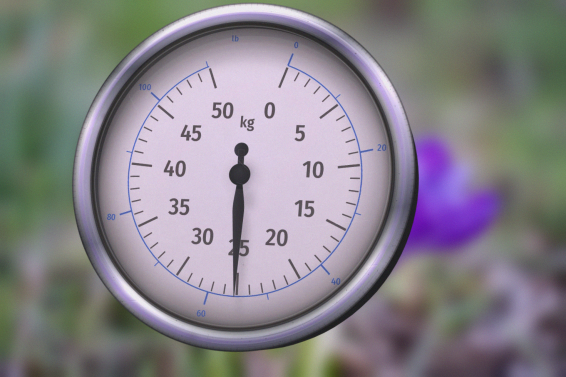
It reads 25 kg
